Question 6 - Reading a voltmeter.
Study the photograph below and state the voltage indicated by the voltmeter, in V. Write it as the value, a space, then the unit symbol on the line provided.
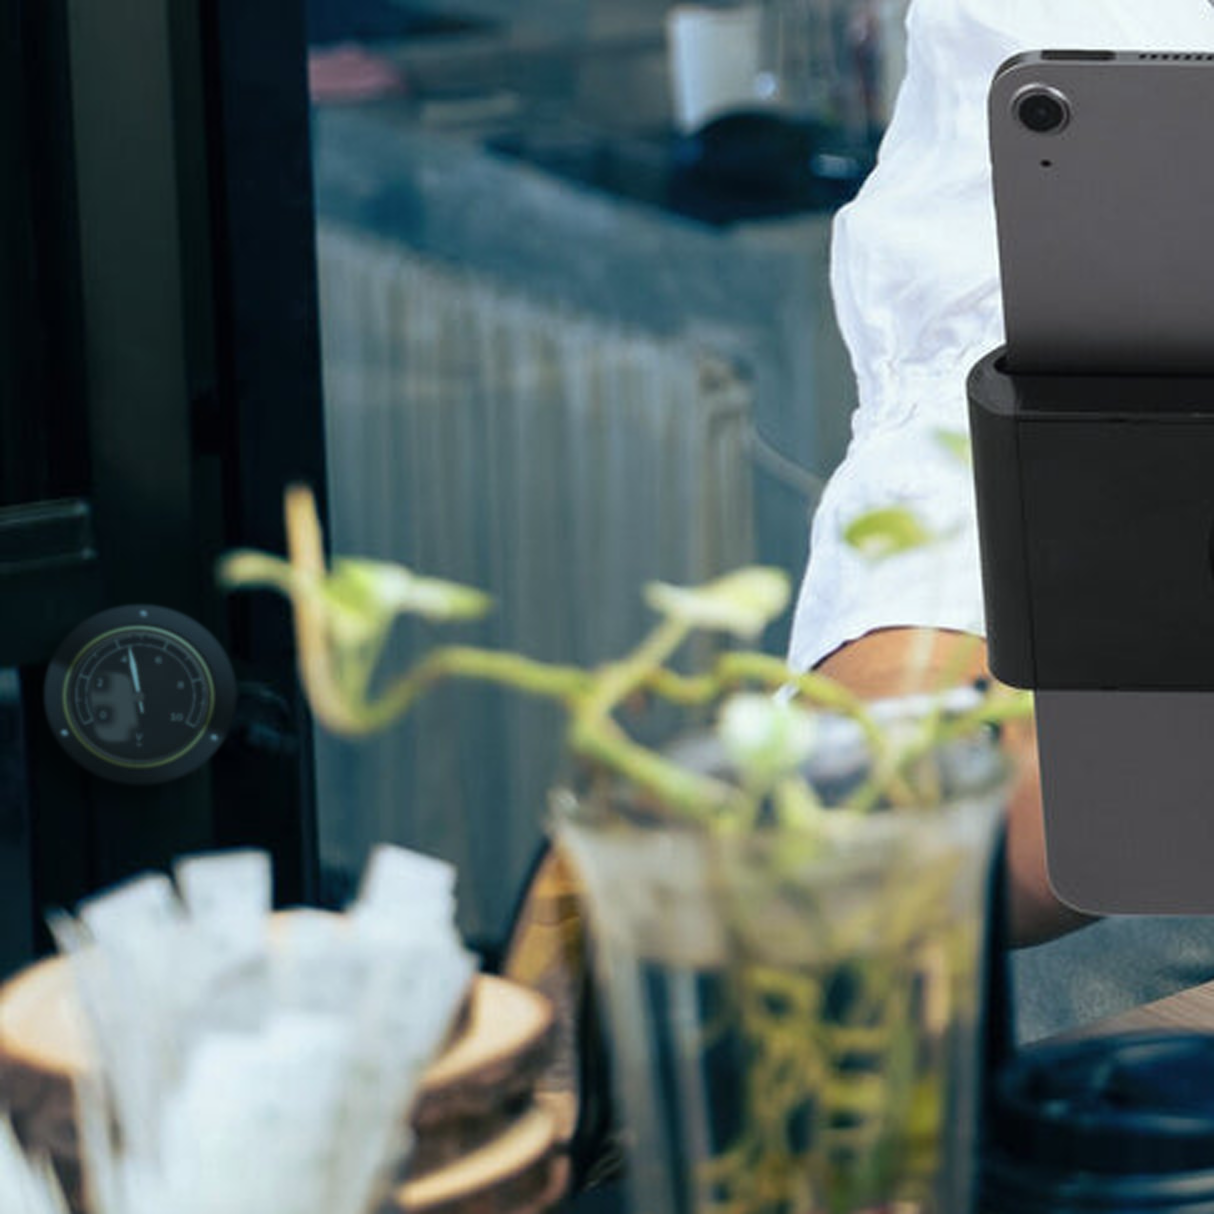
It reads 4.5 V
